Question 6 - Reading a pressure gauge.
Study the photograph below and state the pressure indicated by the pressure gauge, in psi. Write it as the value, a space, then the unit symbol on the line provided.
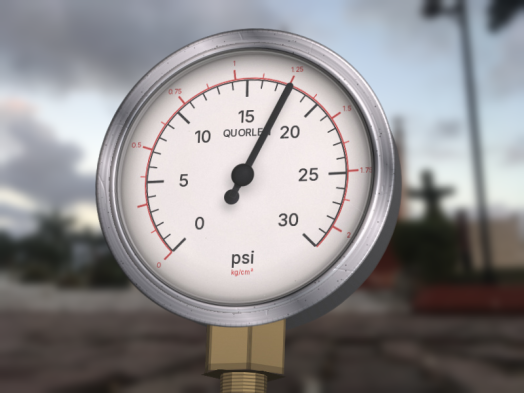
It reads 18 psi
